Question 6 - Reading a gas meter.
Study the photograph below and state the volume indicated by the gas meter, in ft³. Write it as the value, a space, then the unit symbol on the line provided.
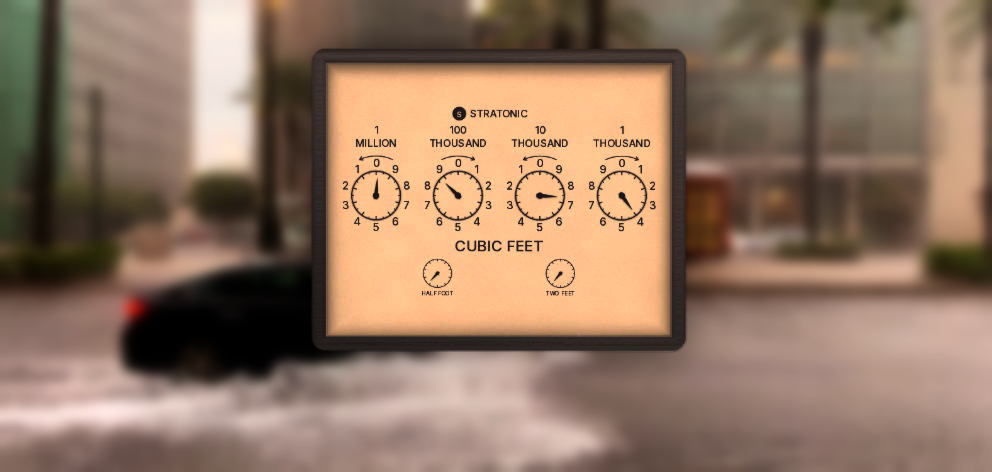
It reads 987400 ft³
